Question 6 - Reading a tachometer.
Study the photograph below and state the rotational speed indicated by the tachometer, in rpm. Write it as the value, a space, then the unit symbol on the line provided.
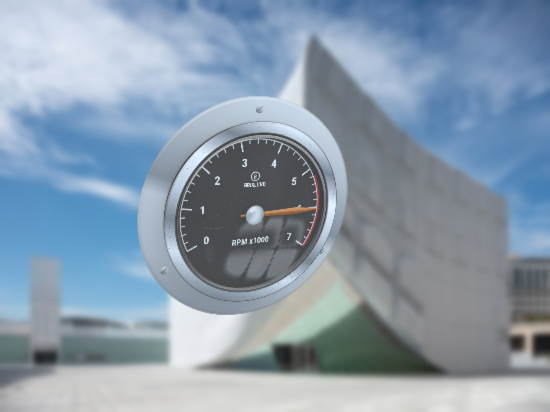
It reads 6000 rpm
